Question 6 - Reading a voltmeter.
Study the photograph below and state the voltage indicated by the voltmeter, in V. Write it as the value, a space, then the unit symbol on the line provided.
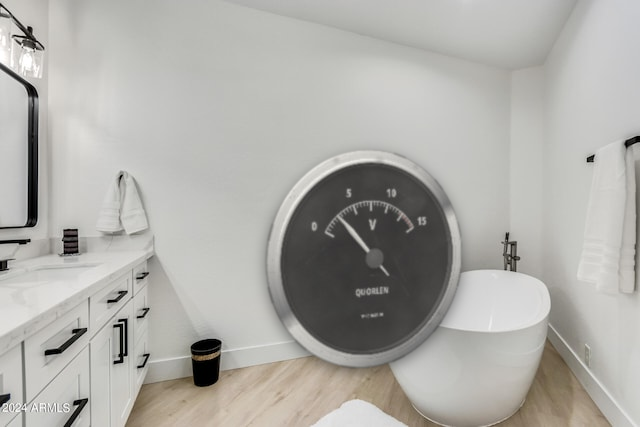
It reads 2.5 V
